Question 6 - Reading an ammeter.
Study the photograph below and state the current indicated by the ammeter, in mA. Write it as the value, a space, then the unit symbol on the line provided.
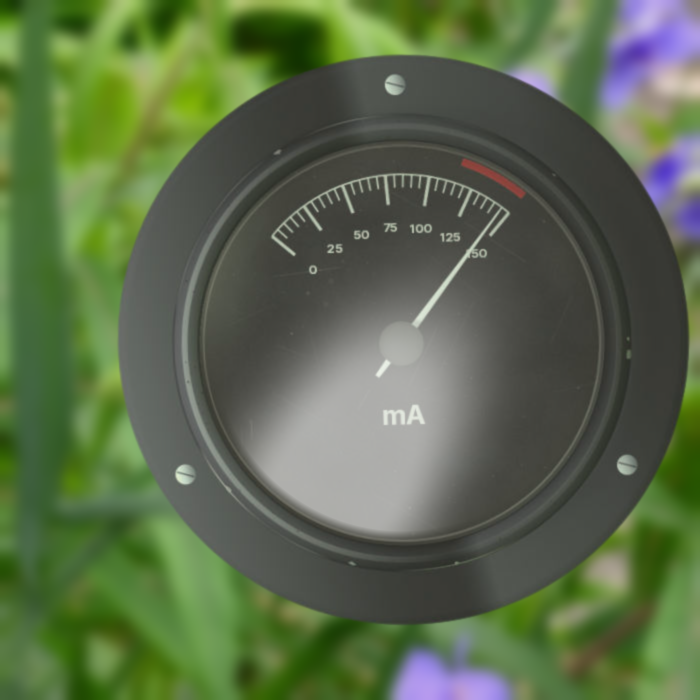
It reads 145 mA
